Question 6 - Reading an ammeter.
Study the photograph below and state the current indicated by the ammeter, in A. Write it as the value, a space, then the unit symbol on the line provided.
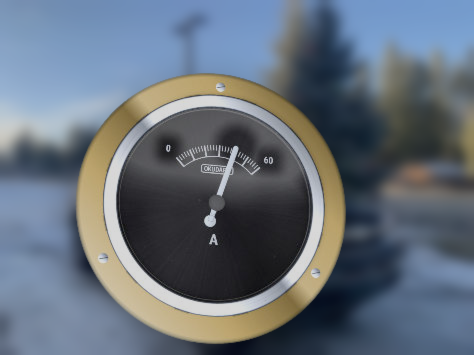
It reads 40 A
